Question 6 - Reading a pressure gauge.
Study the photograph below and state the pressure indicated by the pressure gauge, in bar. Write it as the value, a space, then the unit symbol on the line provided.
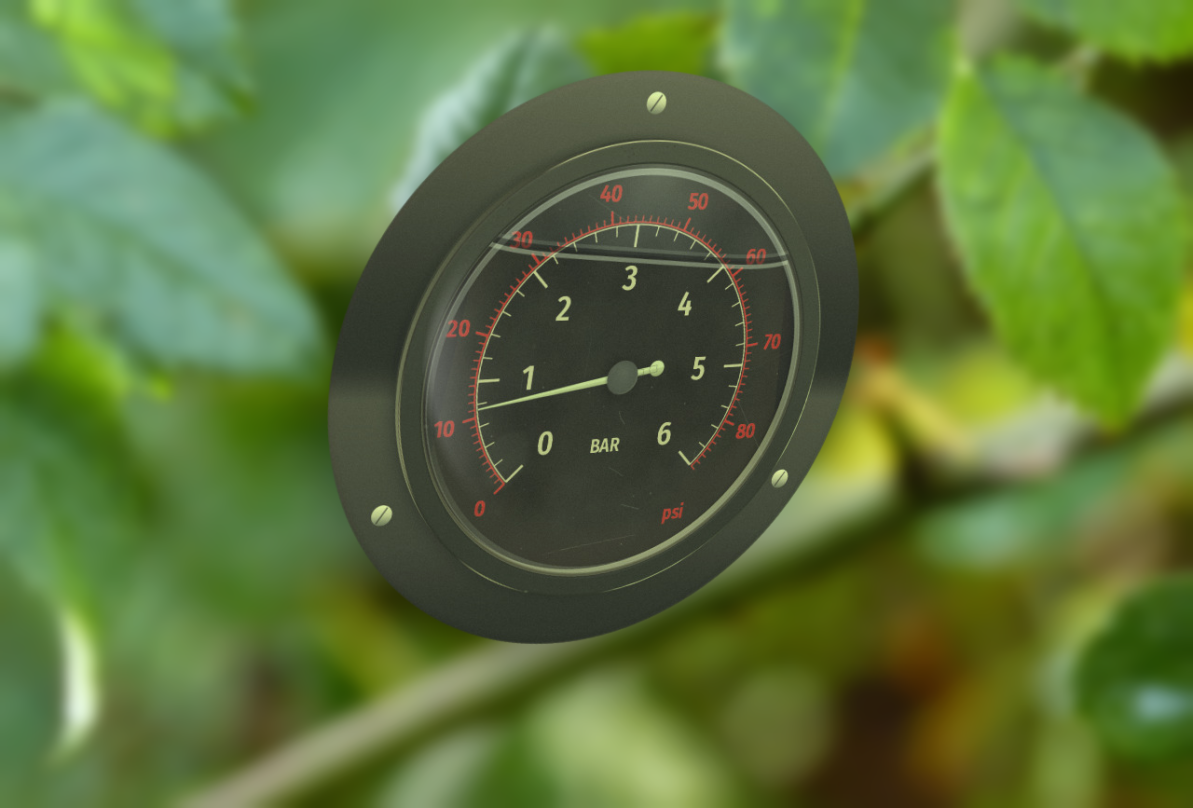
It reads 0.8 bar
